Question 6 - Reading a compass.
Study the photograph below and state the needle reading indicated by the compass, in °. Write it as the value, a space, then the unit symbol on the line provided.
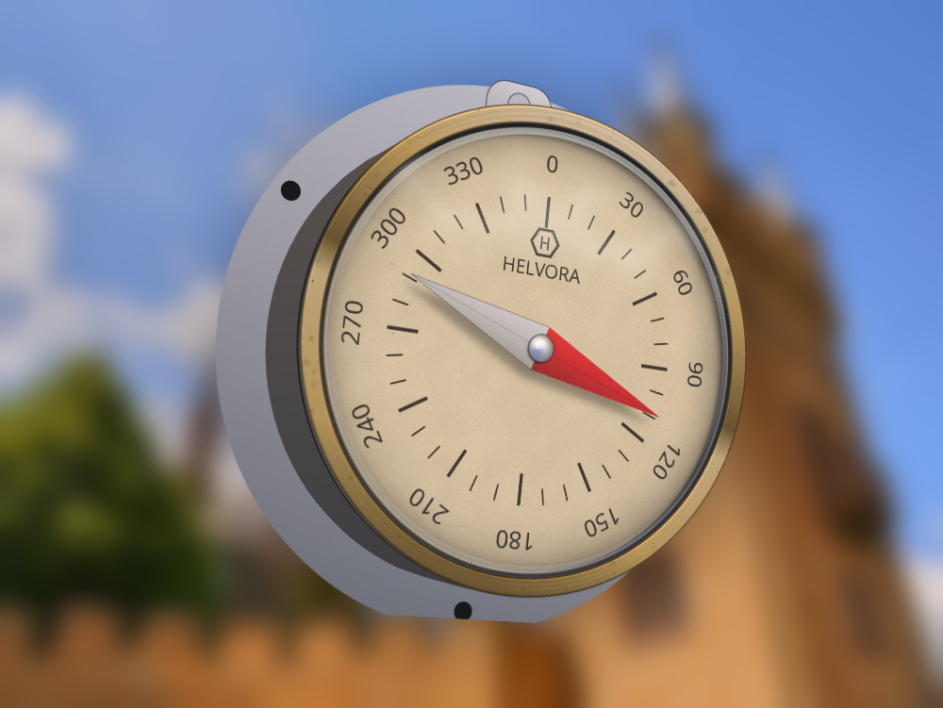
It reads 110 °
